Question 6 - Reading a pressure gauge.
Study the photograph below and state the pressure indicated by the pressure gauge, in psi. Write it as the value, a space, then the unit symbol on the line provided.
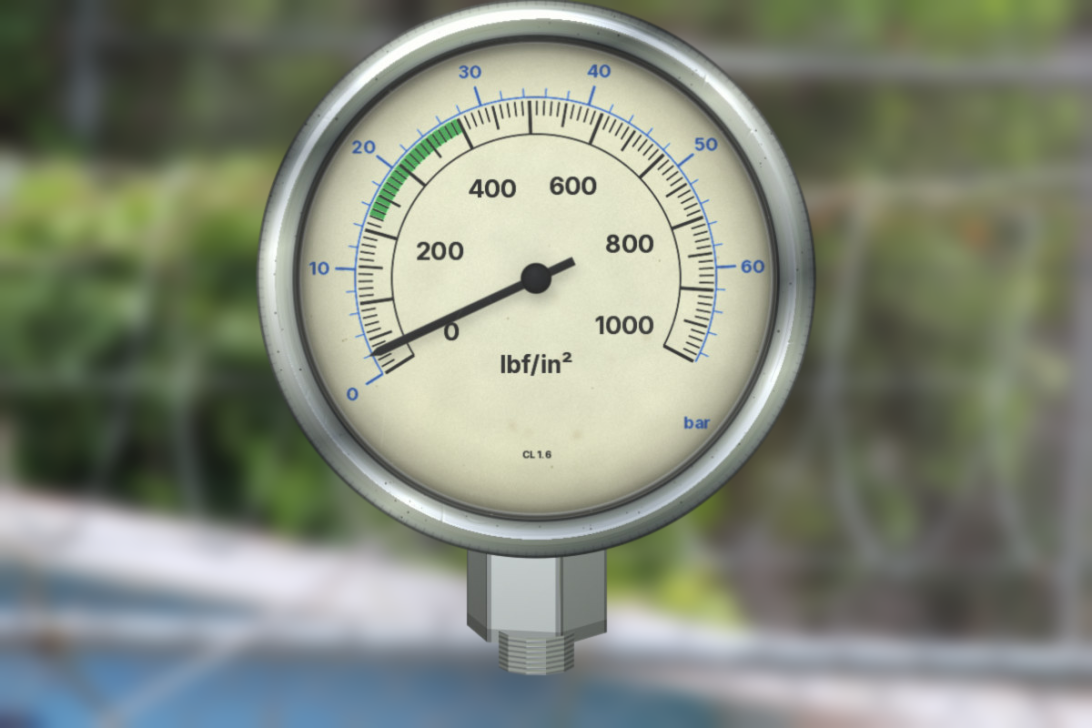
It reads 30 psi
